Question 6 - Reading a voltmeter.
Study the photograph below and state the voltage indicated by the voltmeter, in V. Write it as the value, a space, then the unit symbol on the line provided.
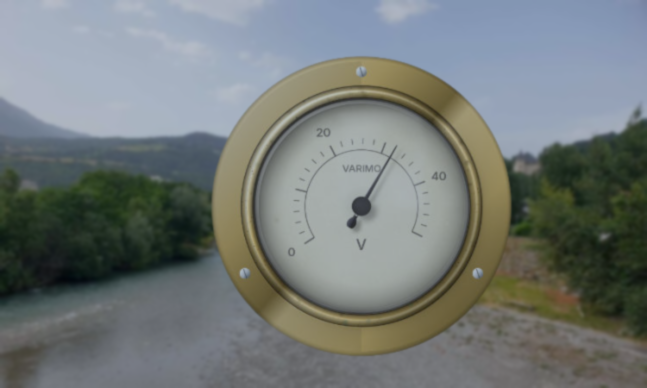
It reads 32 V
